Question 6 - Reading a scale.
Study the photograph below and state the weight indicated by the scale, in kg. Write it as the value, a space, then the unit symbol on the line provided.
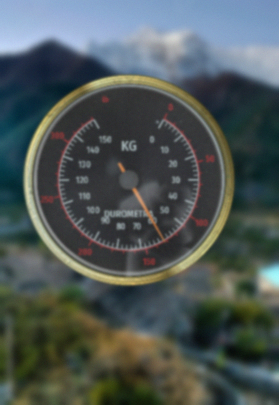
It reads 60 kg
